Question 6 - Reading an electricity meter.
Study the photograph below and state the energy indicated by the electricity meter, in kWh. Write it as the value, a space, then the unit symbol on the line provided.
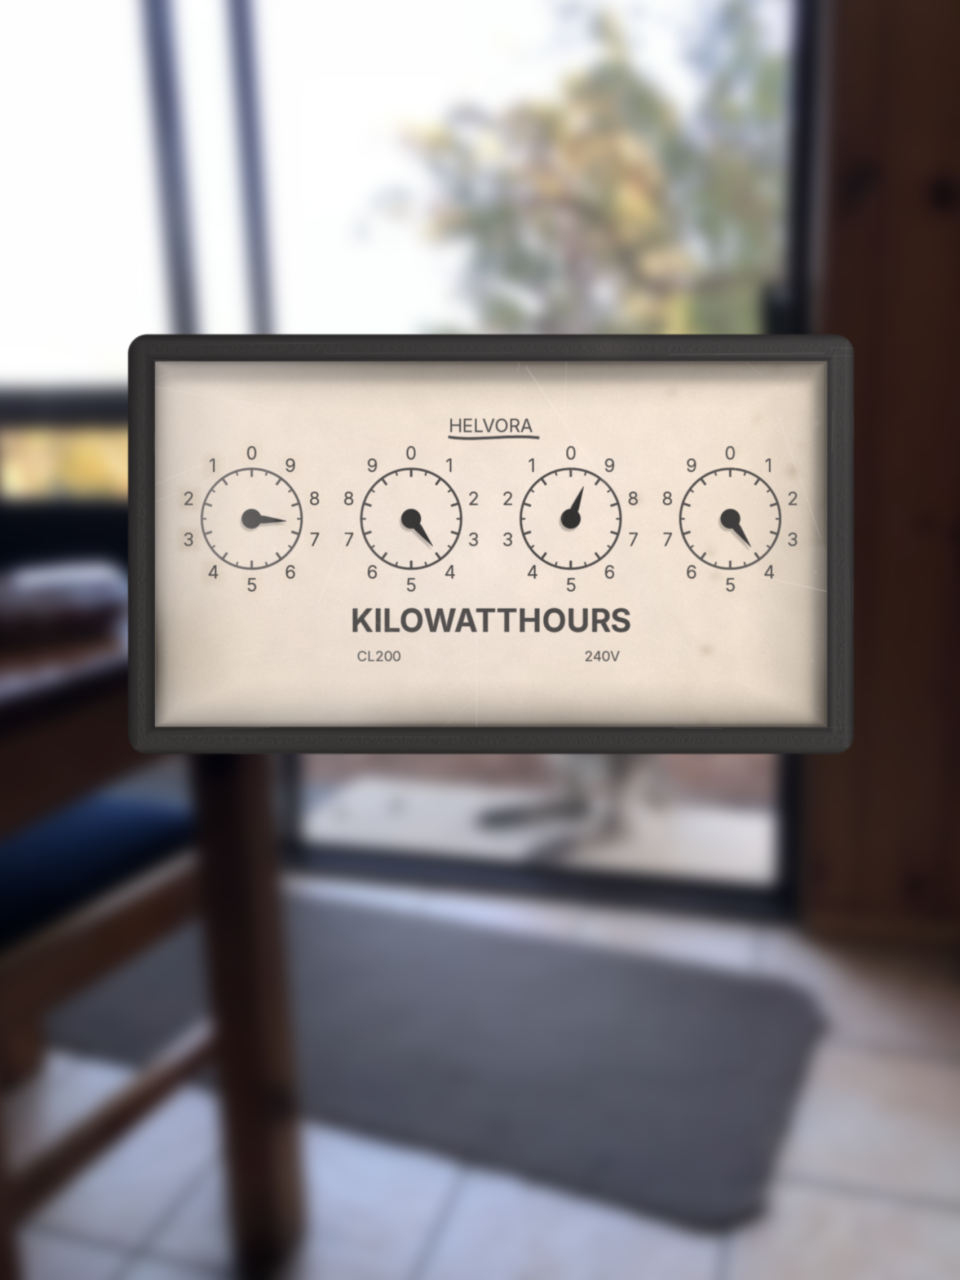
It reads 7394 kWh
